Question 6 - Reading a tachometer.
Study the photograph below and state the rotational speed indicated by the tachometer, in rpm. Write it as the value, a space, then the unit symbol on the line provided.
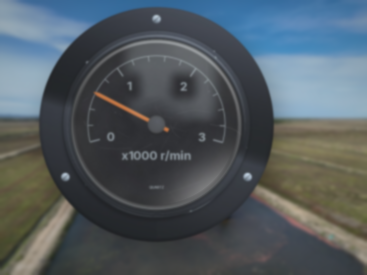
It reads 600 rpm
